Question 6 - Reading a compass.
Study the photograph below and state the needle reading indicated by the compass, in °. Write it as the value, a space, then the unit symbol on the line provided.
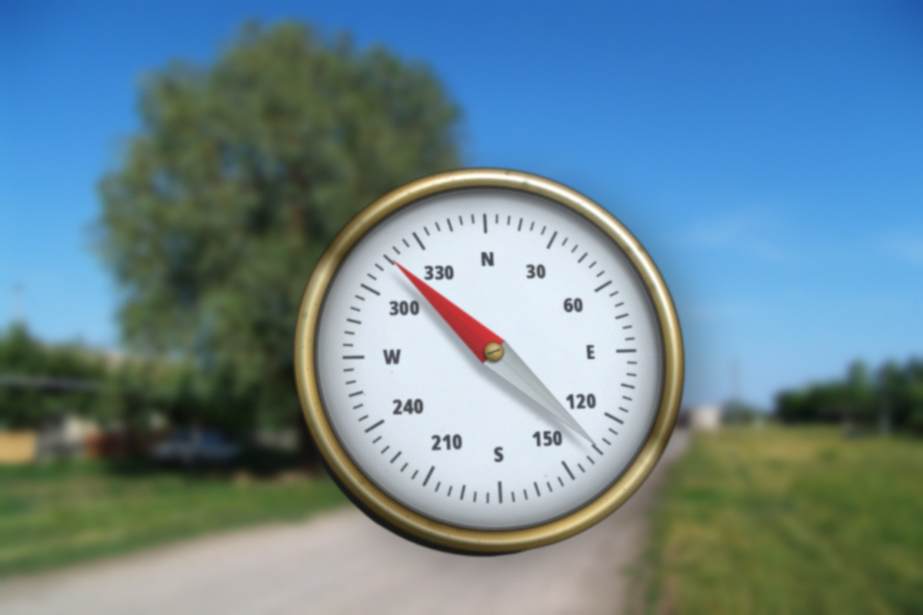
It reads 315 °
